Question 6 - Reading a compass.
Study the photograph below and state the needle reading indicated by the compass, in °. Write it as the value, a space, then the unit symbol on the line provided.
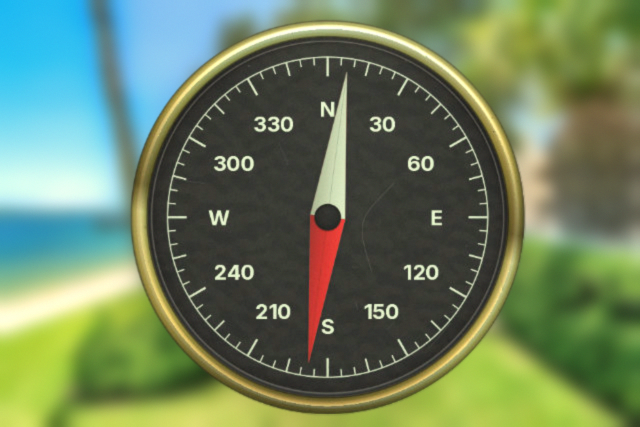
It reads 187.5 °
